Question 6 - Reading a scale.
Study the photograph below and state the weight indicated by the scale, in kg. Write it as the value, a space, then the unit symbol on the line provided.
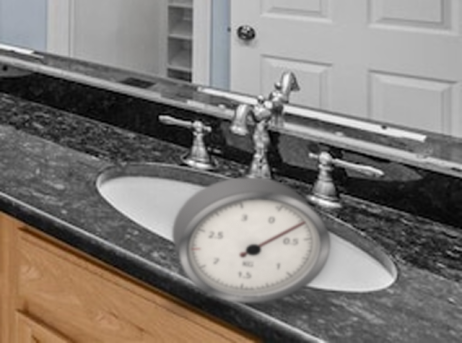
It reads 0.25 kg
